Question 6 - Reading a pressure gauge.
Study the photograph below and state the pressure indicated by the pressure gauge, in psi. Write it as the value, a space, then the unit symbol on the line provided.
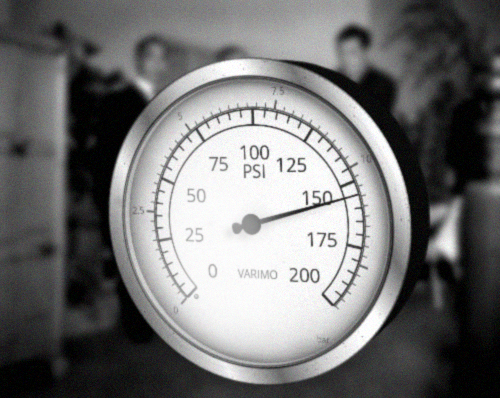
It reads 155 psi
